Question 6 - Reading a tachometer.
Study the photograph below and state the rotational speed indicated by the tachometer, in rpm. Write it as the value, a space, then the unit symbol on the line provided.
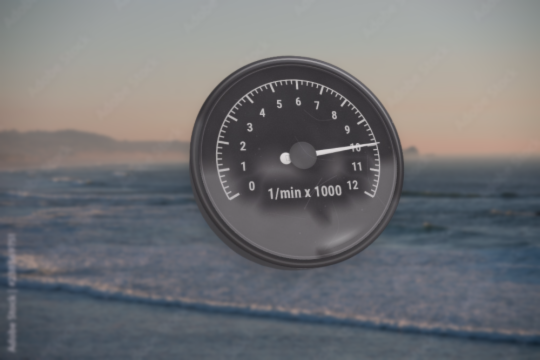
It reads 10000 rpm
